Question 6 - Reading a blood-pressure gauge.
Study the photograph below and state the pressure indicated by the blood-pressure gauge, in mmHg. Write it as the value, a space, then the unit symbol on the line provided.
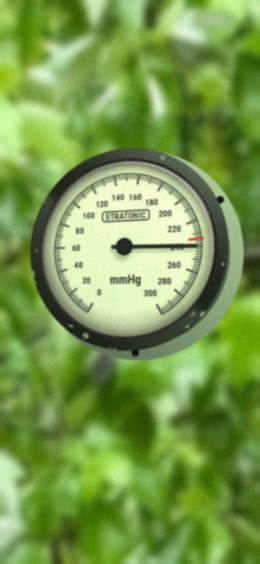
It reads 240 mmHg
